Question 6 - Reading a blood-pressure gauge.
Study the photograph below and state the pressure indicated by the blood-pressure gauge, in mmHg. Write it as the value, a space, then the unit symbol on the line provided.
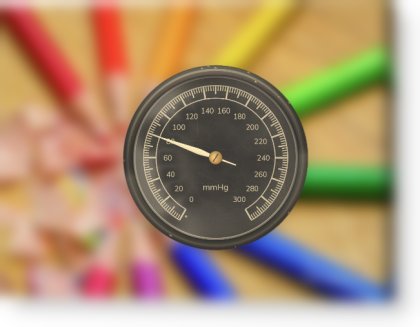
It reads 80 mmHg
